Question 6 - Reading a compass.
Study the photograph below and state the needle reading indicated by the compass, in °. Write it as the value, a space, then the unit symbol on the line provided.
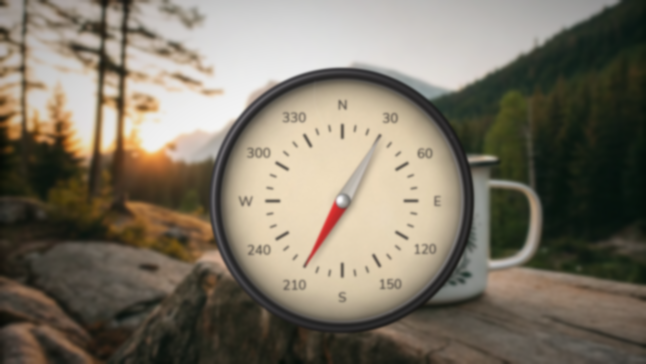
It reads 210 °
